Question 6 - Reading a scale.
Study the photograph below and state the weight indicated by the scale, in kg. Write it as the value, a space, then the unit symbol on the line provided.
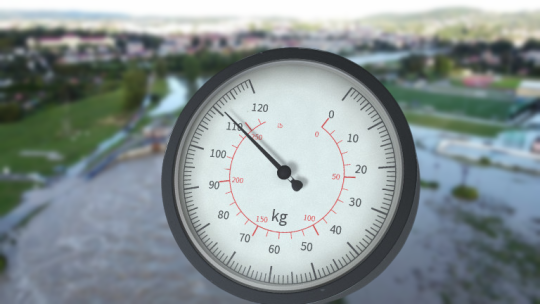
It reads 111 kg
